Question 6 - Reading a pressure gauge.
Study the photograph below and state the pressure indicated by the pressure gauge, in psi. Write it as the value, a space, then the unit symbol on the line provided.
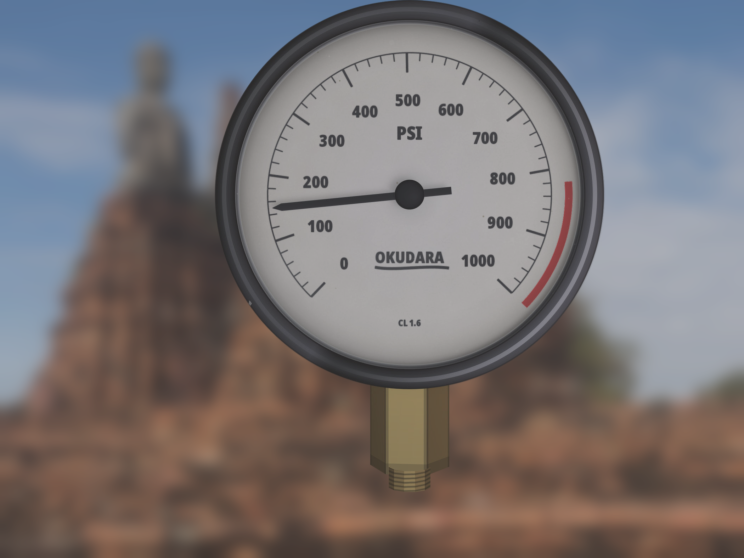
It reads 150 psi
